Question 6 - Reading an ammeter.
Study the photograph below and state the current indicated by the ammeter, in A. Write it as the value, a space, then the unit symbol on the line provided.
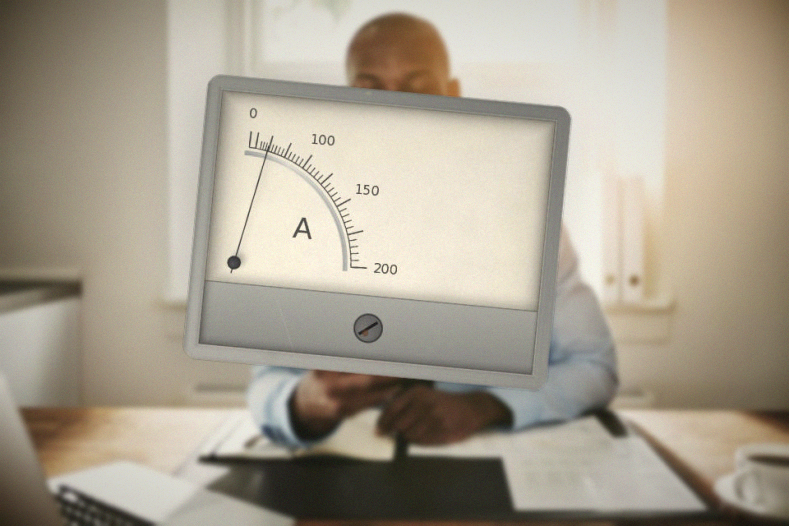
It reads 50 A
